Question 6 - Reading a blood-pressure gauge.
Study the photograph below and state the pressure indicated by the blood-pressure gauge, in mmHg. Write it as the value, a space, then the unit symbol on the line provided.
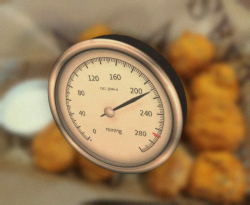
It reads 210 mmHg
